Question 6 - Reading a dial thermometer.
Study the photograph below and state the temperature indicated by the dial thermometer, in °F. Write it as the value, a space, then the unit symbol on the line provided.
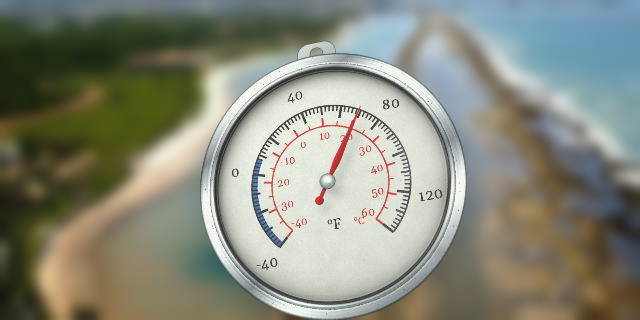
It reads 70 °F
